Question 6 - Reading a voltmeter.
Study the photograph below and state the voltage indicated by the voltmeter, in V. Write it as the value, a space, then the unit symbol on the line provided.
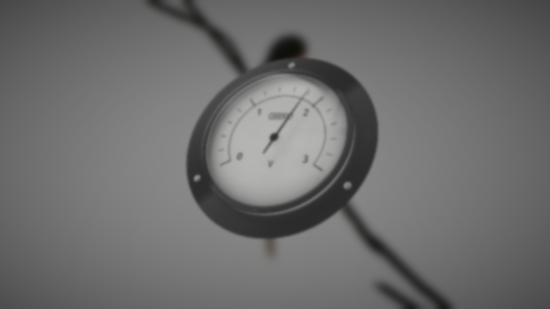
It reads 1.8 V
